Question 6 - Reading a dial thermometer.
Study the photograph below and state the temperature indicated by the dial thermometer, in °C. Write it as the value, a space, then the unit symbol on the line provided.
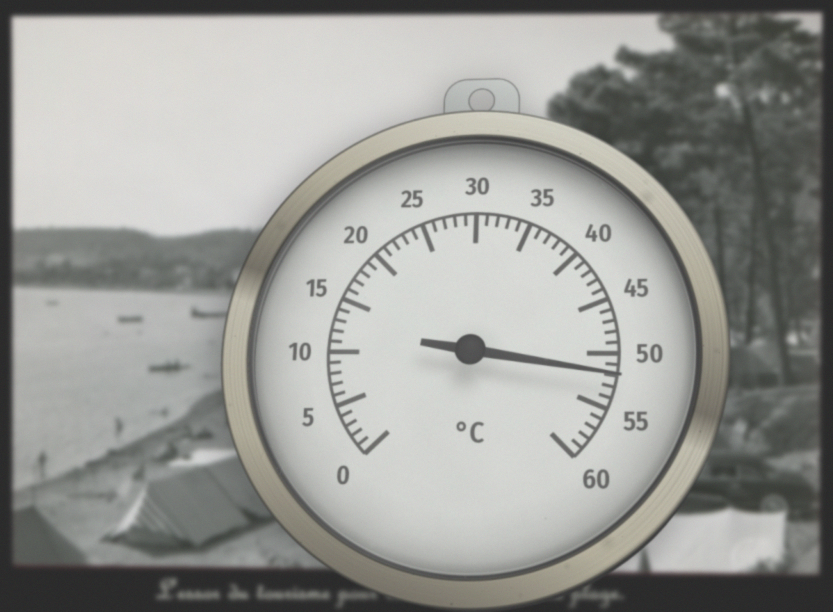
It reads 52 °C
